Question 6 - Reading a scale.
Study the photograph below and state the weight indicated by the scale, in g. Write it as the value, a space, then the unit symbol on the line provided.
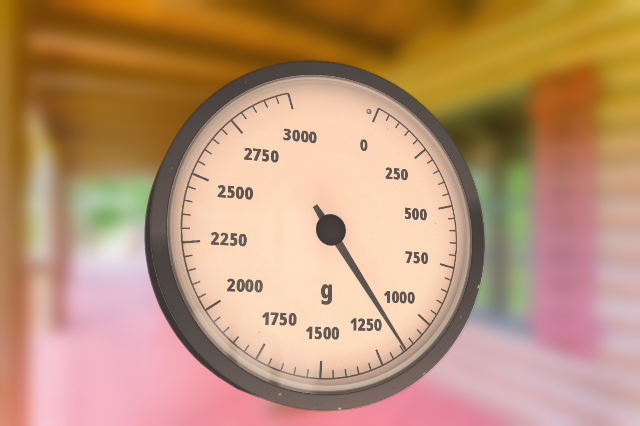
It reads 1150 g
